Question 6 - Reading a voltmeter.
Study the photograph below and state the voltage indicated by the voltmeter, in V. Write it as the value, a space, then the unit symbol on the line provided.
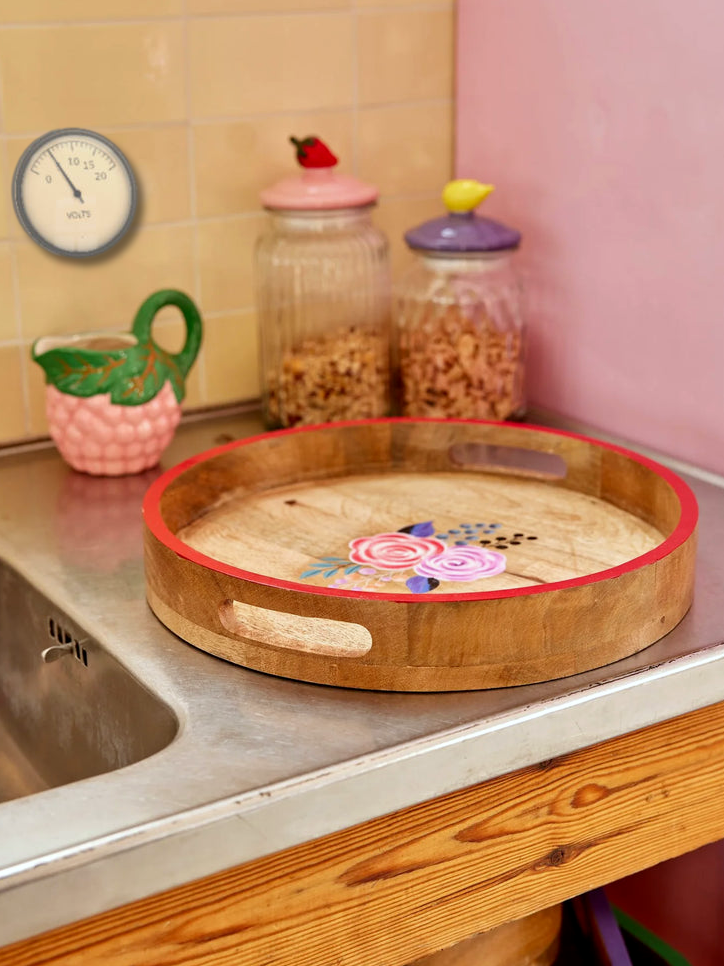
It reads 5 V
